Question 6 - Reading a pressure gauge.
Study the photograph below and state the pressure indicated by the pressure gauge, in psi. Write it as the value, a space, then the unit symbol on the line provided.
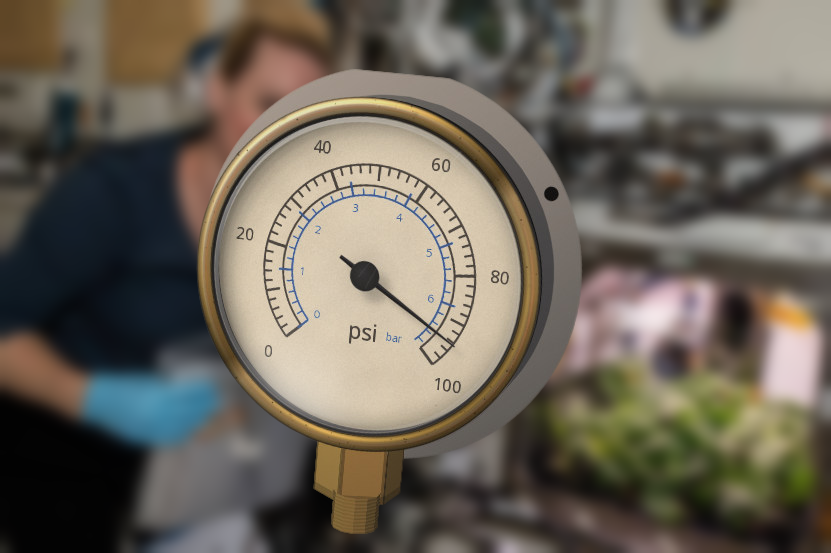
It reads 94 psi
